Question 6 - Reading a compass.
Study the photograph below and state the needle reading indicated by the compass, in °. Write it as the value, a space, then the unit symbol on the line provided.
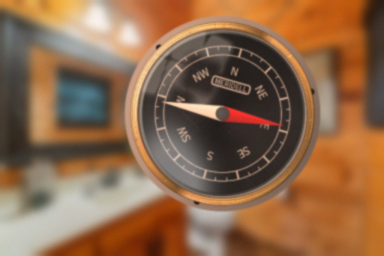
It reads 85 °
